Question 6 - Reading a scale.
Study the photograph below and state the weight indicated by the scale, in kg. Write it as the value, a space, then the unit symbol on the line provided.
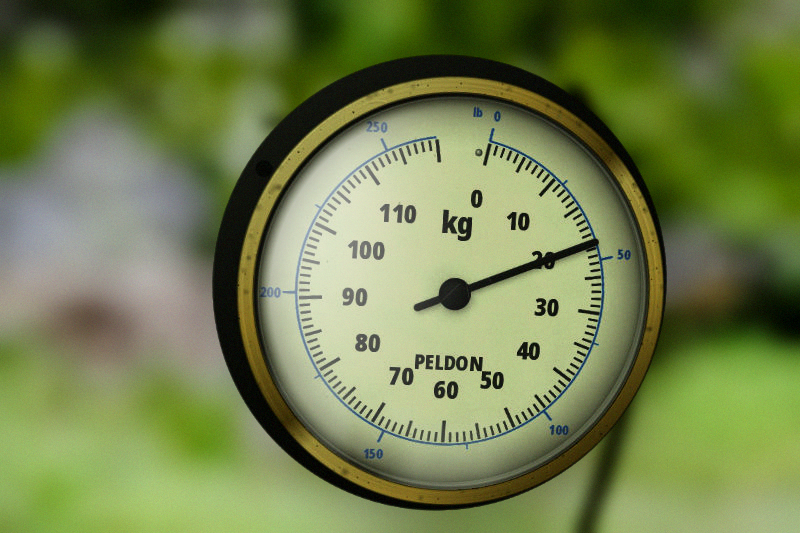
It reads 20 kg
